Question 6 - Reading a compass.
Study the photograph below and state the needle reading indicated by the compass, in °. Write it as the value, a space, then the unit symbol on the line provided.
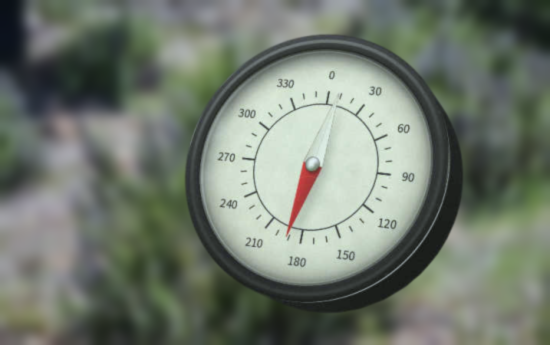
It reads 190 °
